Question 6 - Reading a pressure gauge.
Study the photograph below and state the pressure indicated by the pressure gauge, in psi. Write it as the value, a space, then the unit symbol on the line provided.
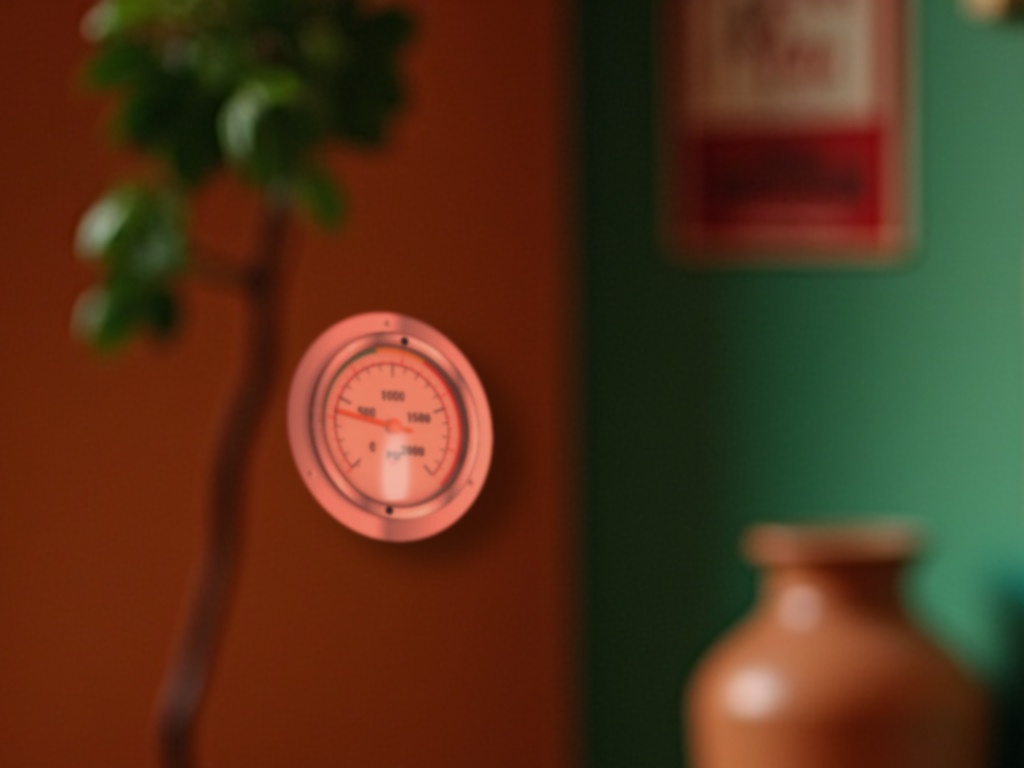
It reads 400 psi
